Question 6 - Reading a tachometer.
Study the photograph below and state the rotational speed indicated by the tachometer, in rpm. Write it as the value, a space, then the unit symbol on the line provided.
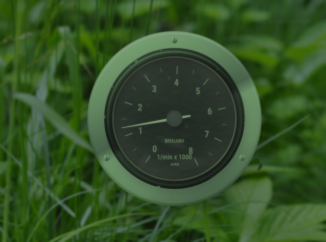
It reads 1250 rpm
